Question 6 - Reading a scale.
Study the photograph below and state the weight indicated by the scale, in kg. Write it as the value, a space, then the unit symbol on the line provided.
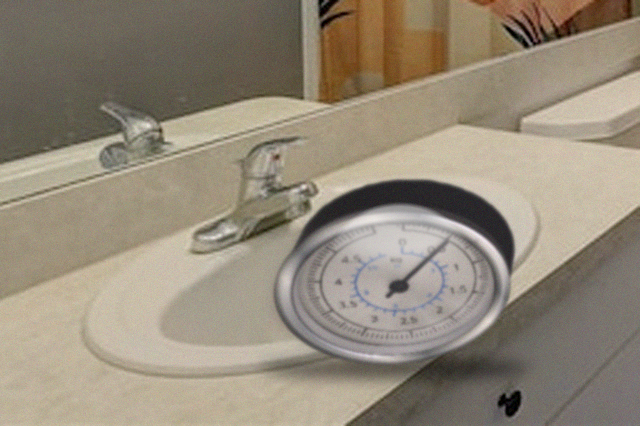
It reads 0.5 kg
